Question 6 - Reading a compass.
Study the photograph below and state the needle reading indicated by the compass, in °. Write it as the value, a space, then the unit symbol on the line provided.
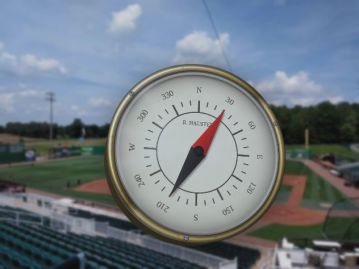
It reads 30 °
